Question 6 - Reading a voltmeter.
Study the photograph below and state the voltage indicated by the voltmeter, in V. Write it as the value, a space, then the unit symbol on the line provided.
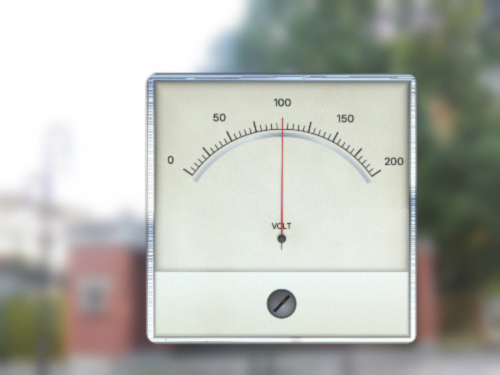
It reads 100 V
